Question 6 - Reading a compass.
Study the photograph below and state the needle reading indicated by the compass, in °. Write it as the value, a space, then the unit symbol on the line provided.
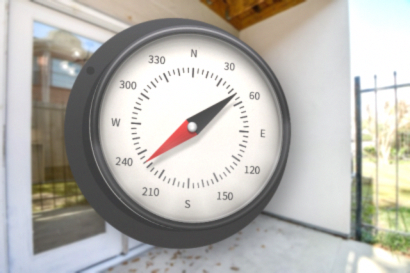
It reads 230 °
